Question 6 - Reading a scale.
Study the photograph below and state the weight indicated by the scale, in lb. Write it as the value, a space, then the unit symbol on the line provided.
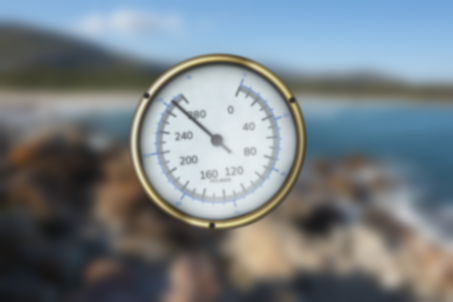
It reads 270 lb
